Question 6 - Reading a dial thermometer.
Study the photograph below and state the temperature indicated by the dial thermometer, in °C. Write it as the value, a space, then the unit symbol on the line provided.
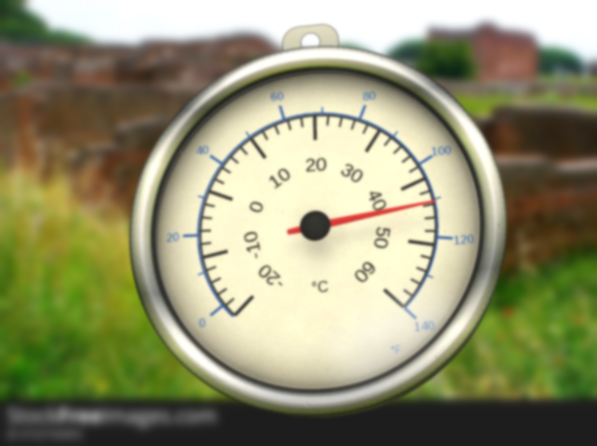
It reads 44 °C
